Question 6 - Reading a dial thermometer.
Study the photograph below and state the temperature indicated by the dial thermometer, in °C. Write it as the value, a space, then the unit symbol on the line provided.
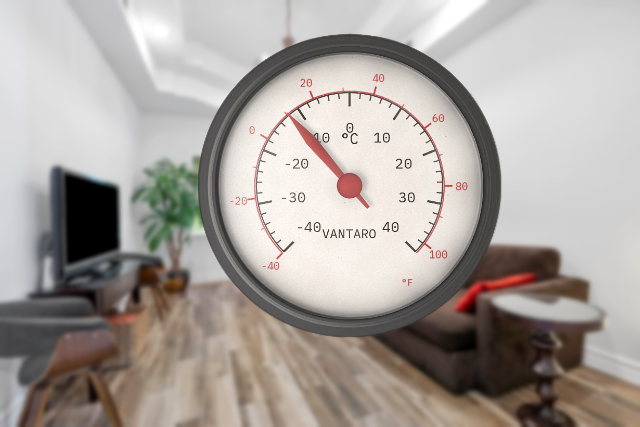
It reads -12 °C
